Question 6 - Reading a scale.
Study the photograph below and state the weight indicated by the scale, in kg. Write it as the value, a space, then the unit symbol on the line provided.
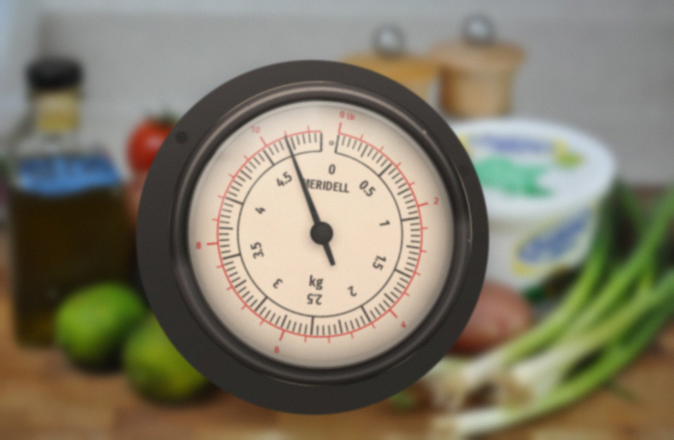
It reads 4.7 kg
